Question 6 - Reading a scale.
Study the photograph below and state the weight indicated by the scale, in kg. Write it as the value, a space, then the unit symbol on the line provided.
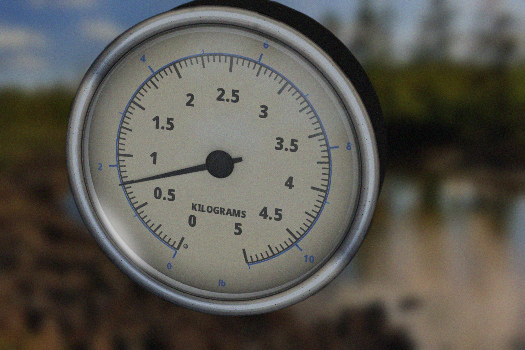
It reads 0.75 kg
